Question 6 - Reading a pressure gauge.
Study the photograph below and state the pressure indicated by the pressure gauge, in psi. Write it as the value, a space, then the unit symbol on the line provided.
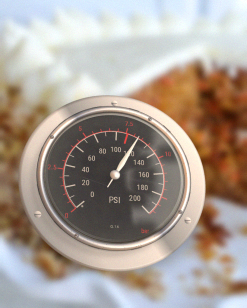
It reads 120 psi
